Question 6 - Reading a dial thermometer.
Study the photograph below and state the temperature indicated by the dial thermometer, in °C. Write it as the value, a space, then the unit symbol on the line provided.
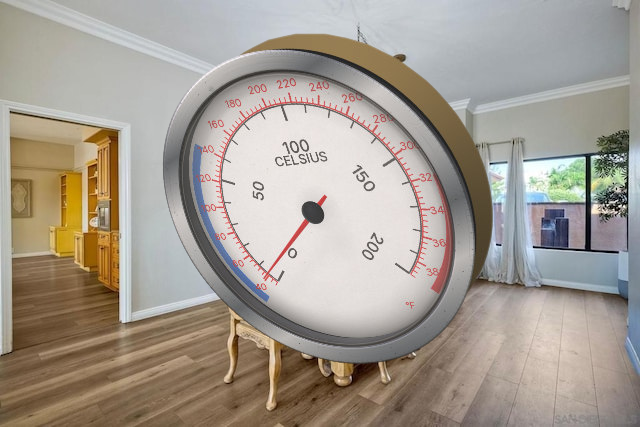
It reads 5 °C
